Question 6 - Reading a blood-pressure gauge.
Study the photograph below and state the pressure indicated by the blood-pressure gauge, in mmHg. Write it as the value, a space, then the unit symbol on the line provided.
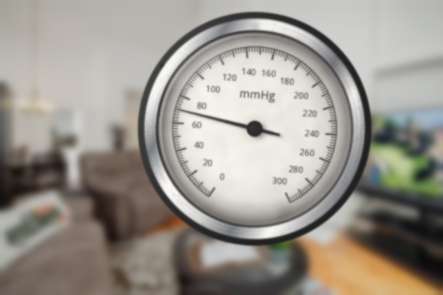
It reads 70 mmHg
